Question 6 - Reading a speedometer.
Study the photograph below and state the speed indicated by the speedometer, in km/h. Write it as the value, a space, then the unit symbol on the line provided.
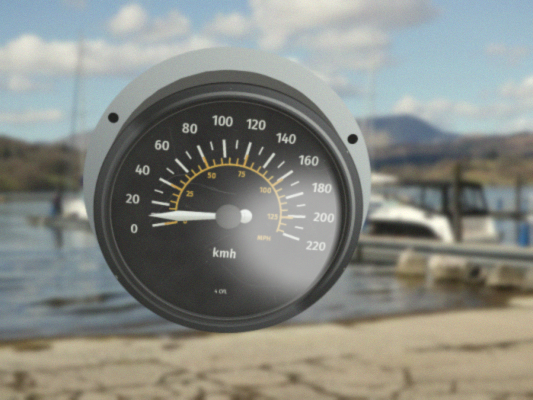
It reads 10 km/h
